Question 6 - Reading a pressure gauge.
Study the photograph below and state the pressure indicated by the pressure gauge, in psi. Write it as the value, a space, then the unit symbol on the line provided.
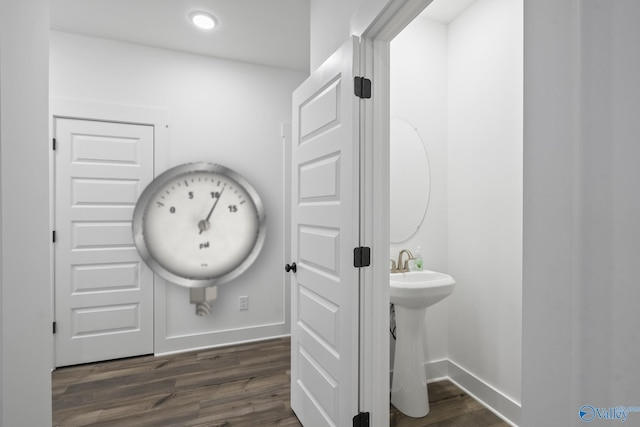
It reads 11 psi
